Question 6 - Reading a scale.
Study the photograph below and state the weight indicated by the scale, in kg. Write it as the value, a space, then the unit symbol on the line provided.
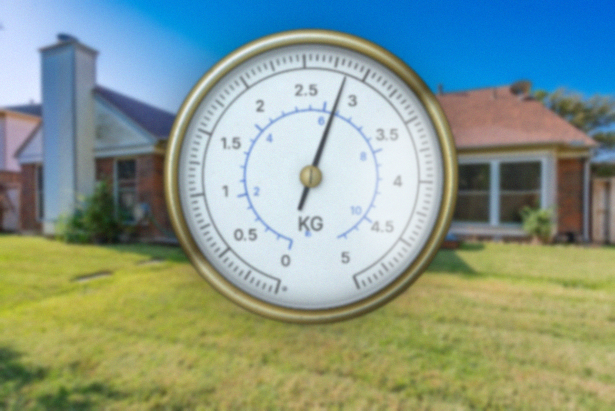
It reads 2.85 kg
